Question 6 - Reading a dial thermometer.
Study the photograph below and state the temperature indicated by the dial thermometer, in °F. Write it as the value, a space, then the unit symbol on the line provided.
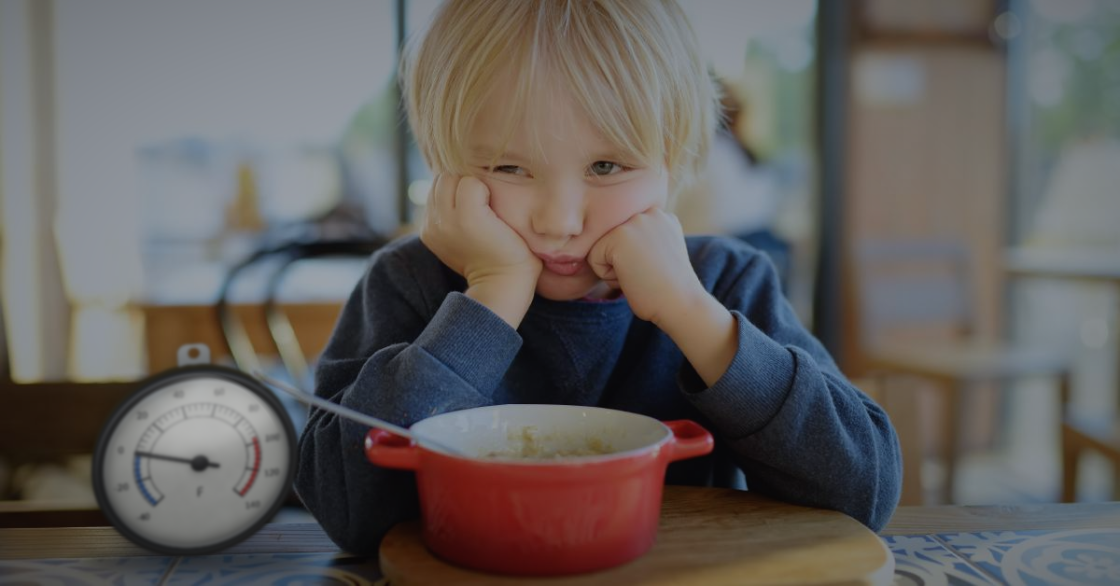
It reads 0 °F
